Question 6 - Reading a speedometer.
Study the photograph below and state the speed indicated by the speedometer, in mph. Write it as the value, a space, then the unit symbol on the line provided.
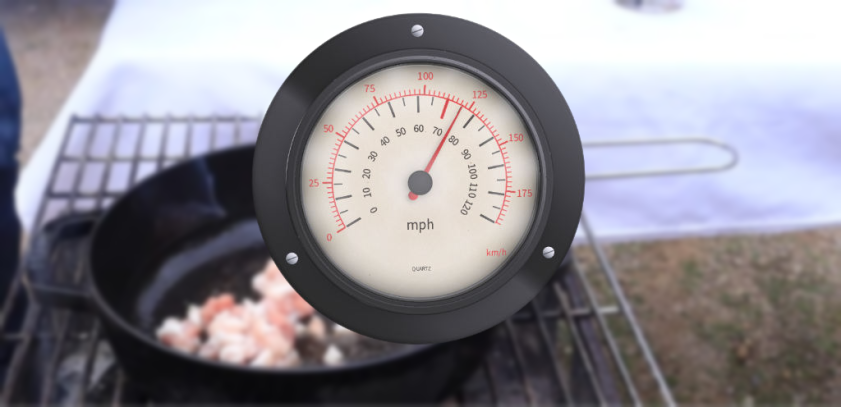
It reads 75 mph
